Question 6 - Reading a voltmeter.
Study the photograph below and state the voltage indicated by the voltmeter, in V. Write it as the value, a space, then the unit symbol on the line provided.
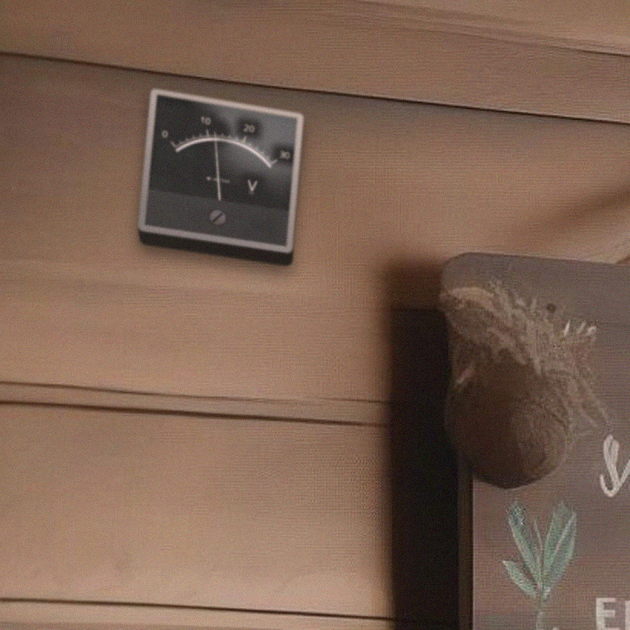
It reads 12 V
